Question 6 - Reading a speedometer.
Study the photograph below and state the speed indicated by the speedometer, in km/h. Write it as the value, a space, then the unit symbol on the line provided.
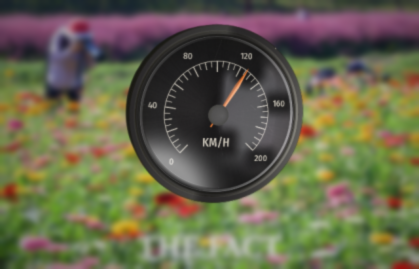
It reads 125 km/h
